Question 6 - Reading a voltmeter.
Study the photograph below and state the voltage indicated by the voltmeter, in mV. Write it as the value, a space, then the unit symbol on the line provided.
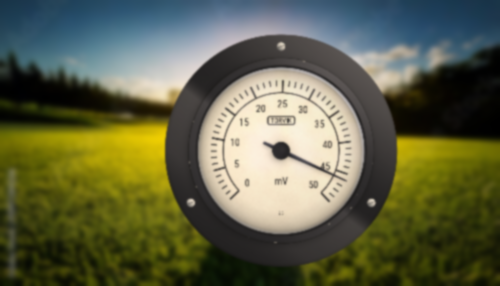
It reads 46 mV
